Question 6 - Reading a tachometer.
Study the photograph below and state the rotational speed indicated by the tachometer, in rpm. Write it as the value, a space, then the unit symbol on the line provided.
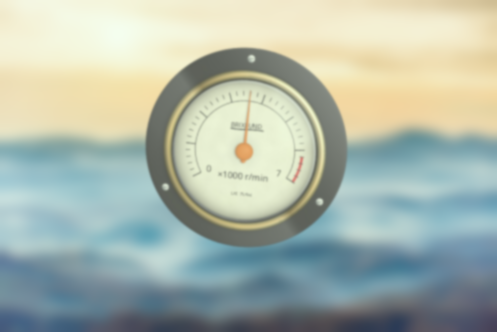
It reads 3600 rpm
